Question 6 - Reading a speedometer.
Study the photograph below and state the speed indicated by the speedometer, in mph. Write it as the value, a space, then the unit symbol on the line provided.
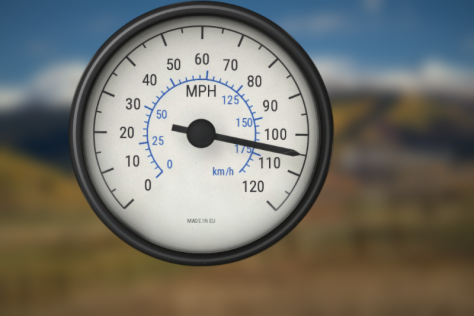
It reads 105 mph
